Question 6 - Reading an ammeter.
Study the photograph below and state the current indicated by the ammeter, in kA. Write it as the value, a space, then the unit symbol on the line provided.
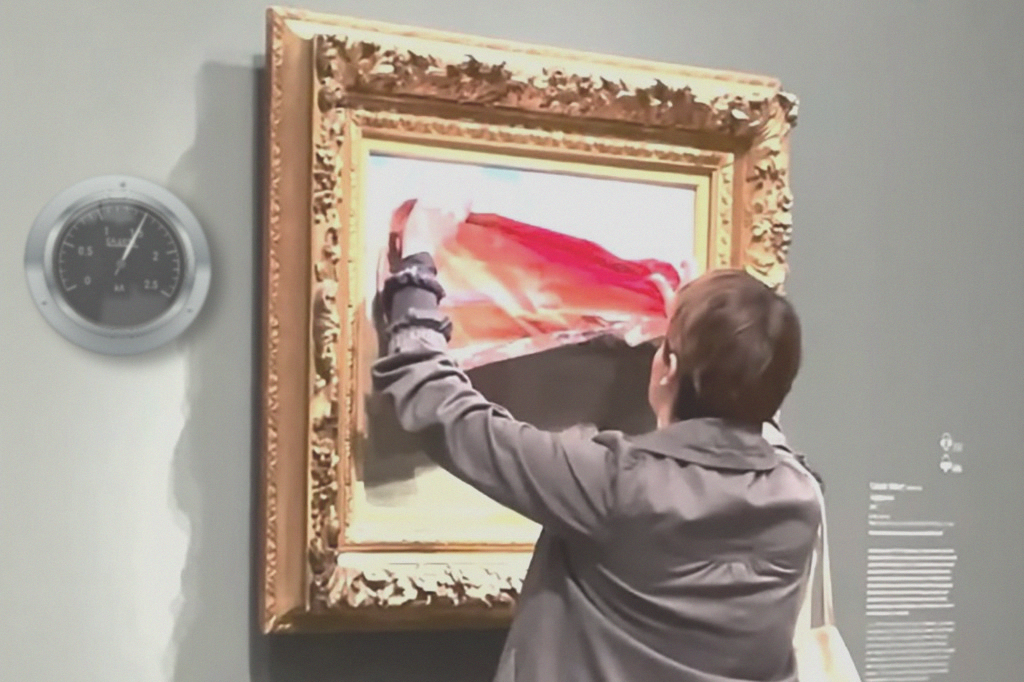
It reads 1.5 kA
